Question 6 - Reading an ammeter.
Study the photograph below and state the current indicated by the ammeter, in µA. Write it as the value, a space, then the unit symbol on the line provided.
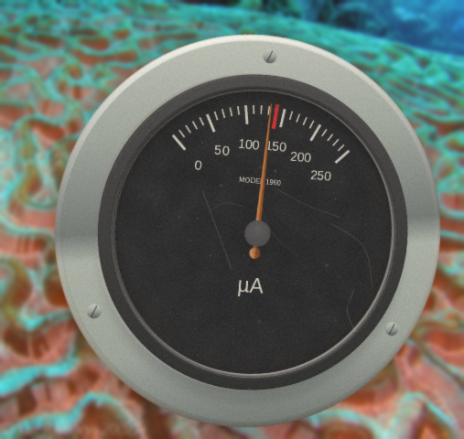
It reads 130 µA
